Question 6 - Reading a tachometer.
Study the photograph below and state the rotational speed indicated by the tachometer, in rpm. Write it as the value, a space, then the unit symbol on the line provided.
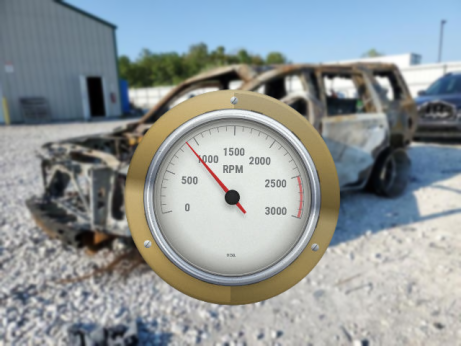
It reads 900 rpm
